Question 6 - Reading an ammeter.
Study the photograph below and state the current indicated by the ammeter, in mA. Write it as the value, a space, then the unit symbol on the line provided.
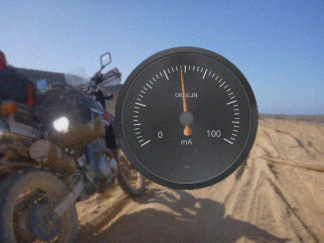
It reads 48 mA
